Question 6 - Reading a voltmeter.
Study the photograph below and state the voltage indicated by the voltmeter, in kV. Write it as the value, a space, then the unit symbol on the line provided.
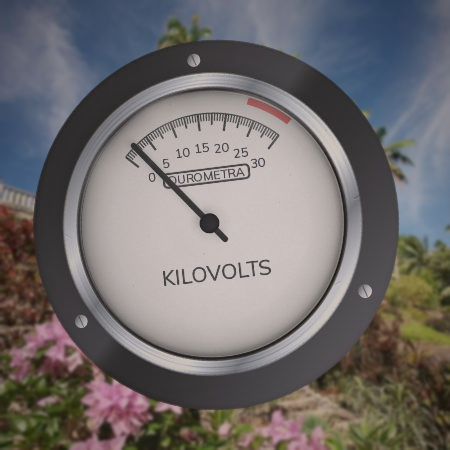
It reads 2.5 kV
